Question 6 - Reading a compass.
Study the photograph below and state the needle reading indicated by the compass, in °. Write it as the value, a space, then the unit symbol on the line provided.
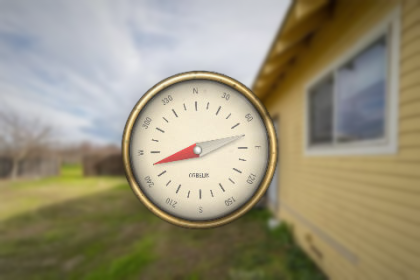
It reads 255 °
